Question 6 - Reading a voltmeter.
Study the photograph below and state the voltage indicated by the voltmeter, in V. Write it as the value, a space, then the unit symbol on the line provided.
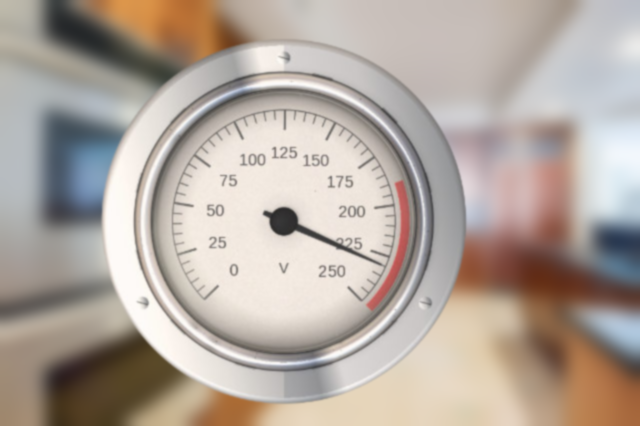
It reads 230 V
